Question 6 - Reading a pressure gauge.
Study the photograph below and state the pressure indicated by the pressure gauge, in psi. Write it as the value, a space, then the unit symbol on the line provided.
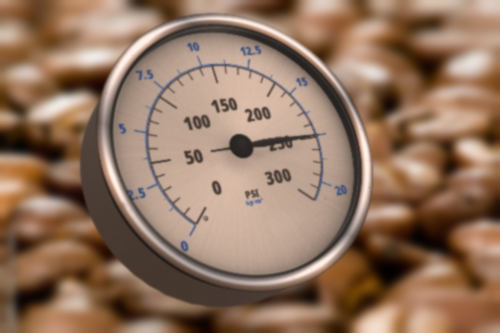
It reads 250 psi
